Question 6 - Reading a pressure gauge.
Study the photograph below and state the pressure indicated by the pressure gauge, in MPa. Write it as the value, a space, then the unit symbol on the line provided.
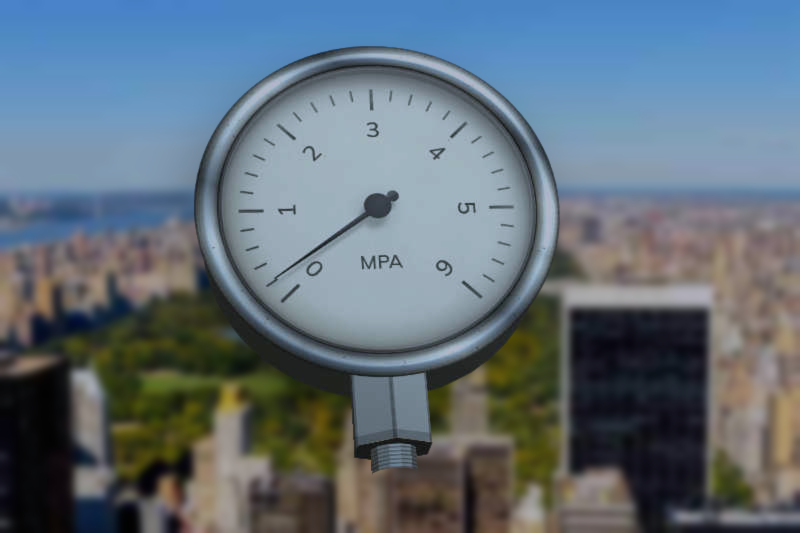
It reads 0.2 MPa
